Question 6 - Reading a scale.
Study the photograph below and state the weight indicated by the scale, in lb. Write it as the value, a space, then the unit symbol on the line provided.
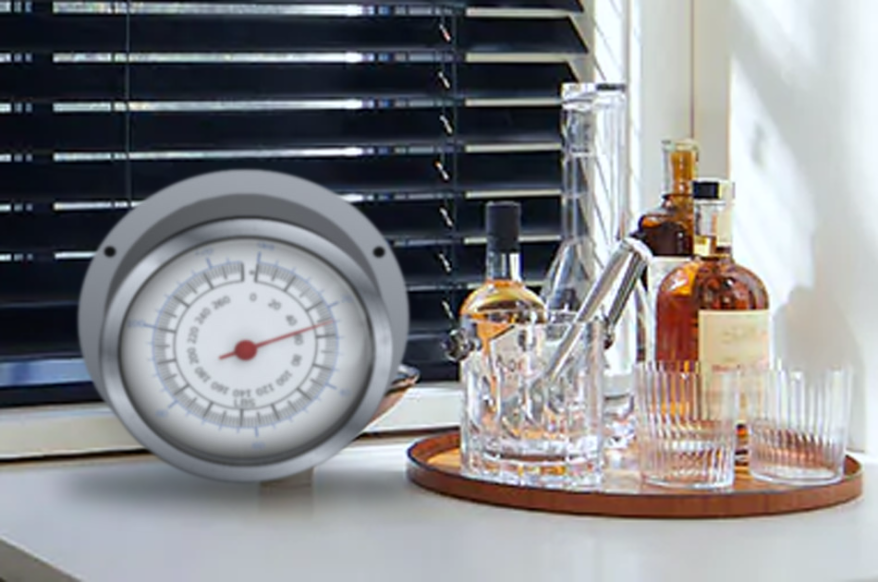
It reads 50 lb
